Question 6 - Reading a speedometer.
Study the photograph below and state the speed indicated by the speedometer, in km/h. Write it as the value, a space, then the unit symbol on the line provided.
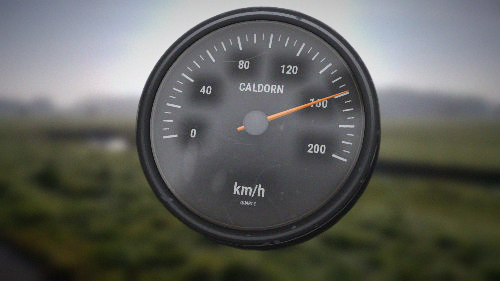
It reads 160 km/h
